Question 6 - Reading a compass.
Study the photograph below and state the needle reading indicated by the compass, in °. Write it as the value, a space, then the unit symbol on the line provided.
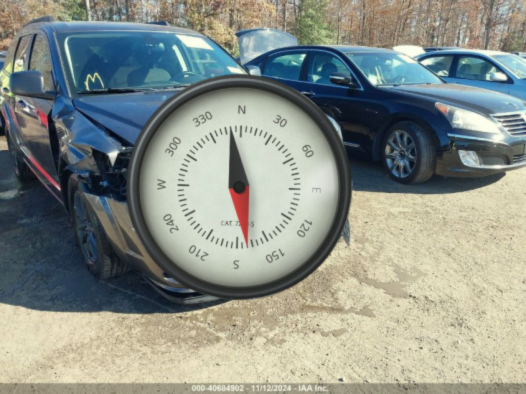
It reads 170 °
